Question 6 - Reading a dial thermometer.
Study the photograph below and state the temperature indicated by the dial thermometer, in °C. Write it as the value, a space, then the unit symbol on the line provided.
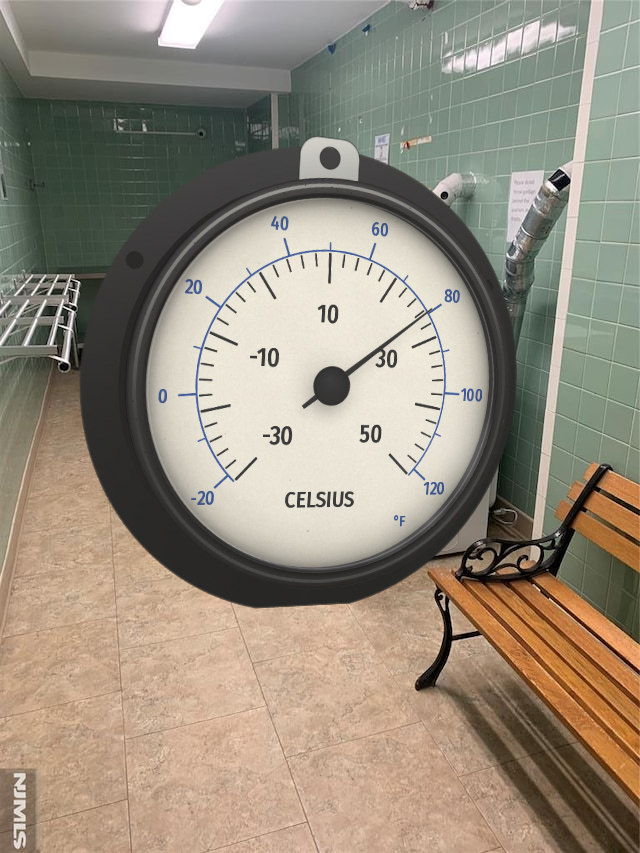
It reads 26 °C
